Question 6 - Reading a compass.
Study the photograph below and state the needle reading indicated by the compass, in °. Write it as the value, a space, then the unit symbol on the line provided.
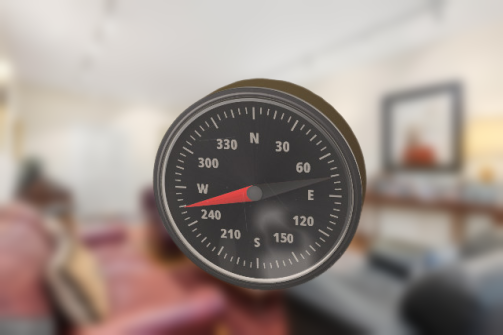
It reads 255 °
